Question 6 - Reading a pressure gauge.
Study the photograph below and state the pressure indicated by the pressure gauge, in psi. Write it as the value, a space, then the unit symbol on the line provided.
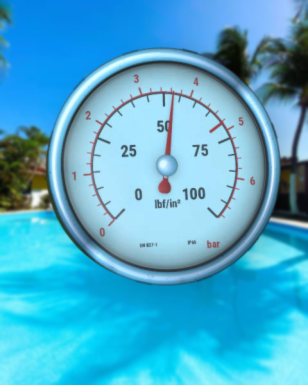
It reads 52.5 psi
